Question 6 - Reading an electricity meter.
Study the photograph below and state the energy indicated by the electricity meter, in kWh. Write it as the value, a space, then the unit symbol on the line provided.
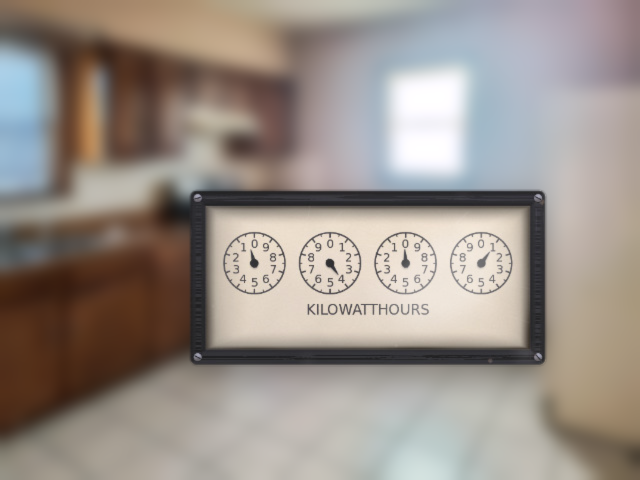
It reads 401 kWh
